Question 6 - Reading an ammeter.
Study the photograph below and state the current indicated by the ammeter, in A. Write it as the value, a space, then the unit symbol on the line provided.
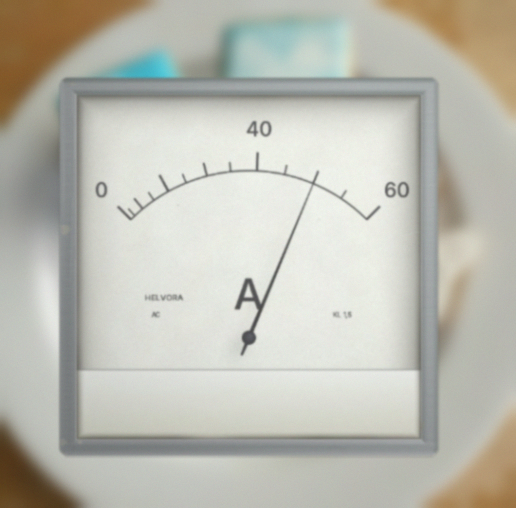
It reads 50 A
